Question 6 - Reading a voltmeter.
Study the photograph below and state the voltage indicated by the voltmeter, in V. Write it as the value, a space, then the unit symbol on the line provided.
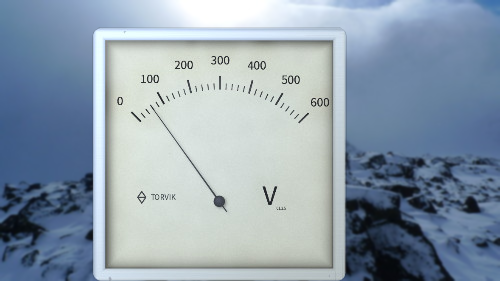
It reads 60 V
